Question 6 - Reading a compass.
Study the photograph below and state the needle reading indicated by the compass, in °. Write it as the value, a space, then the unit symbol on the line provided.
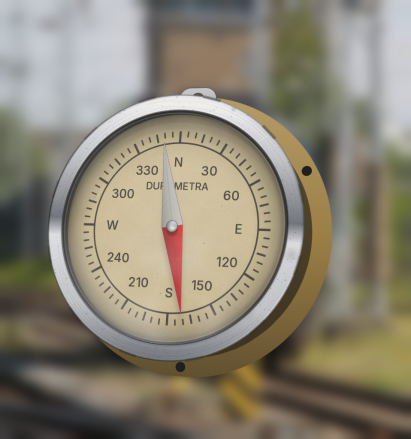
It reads 170 °
